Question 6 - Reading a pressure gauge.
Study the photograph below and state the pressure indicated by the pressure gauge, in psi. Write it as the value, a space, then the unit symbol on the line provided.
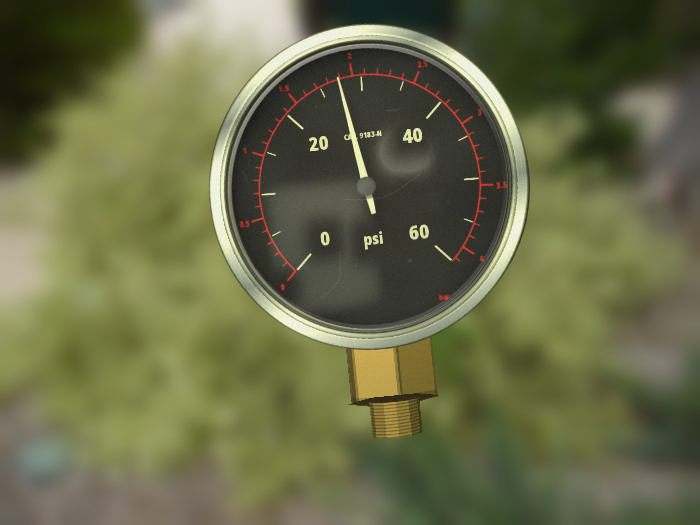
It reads 27.5 psi
